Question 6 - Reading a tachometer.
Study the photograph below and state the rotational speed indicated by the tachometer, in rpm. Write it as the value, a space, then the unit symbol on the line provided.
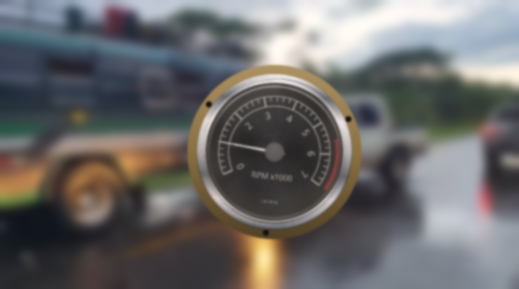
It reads 1000 rpm
